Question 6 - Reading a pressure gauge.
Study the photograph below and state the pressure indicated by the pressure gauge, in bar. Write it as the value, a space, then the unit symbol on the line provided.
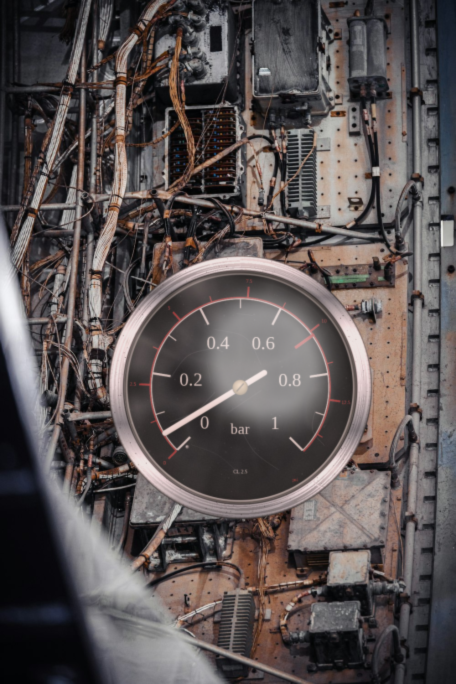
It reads 0.05 bar
